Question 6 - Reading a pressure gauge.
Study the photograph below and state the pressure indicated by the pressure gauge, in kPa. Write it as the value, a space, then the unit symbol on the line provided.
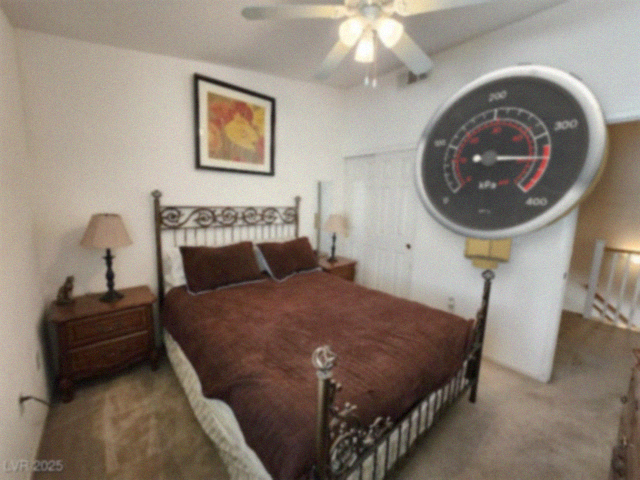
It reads 340 kPa
